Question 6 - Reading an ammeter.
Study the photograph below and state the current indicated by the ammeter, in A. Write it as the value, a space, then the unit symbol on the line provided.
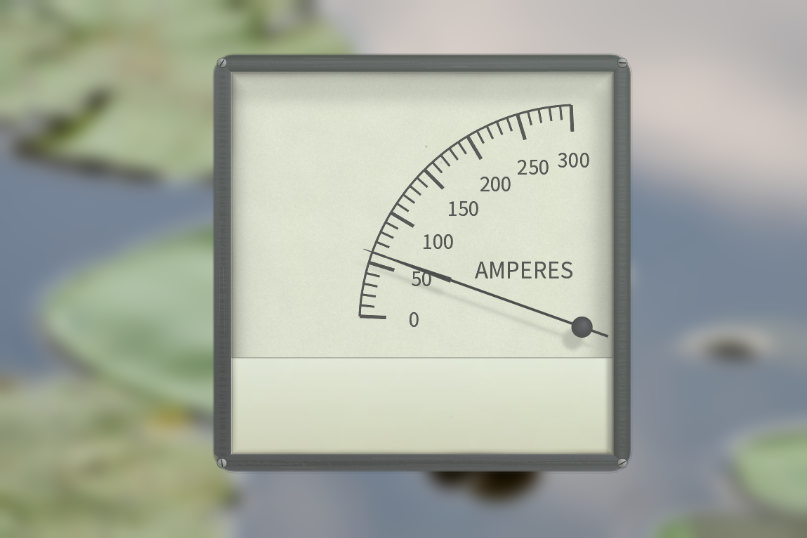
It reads 60 A
